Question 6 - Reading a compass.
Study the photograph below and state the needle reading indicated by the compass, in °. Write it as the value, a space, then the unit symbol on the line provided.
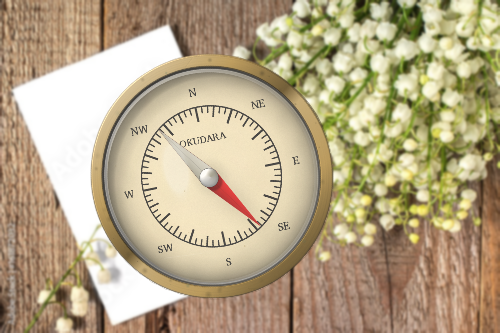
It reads 145 °
